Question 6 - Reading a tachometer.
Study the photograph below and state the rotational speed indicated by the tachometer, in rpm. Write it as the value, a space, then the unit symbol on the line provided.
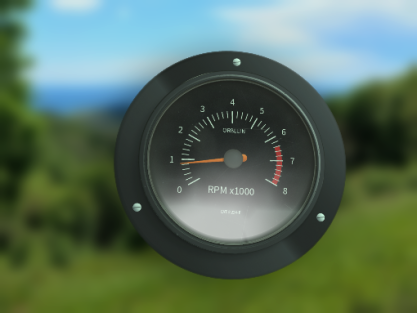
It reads 800 rpm
